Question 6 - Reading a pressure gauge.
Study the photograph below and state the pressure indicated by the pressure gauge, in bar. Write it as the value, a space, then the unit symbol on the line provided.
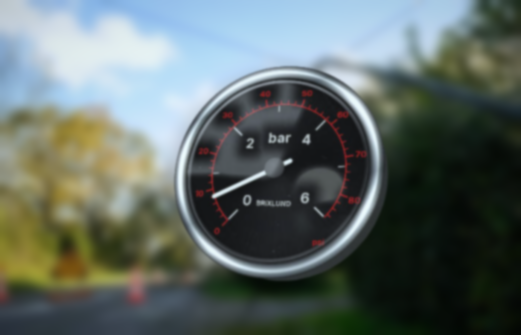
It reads 0.5 bar
